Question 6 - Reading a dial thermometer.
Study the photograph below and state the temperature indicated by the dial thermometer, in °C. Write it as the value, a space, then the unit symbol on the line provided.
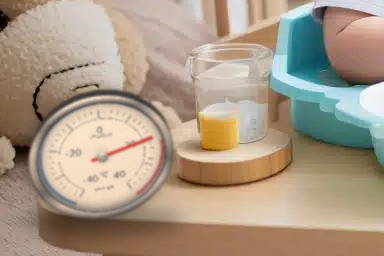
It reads 20 °C
